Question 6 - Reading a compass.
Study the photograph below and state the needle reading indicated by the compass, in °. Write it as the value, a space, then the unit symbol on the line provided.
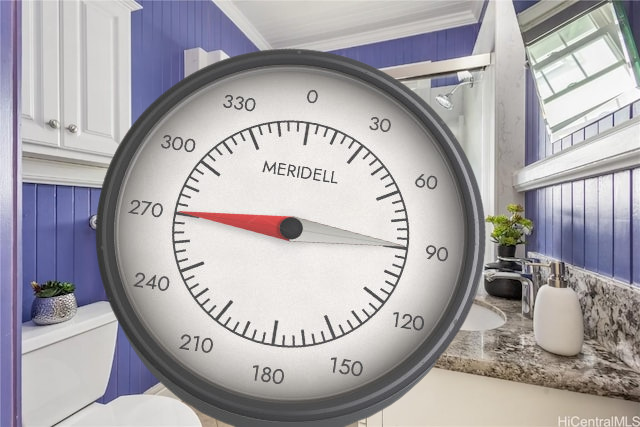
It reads 270 °
